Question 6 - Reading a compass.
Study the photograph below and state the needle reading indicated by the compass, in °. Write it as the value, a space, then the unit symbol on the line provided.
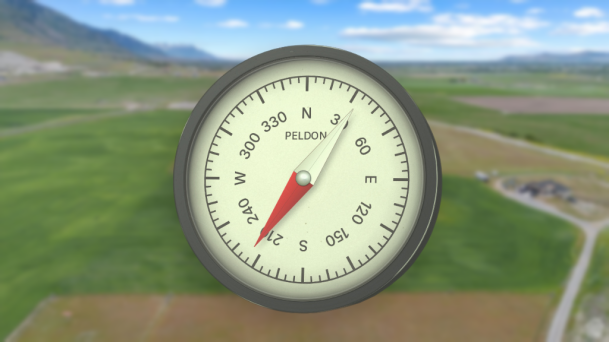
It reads 215 °
